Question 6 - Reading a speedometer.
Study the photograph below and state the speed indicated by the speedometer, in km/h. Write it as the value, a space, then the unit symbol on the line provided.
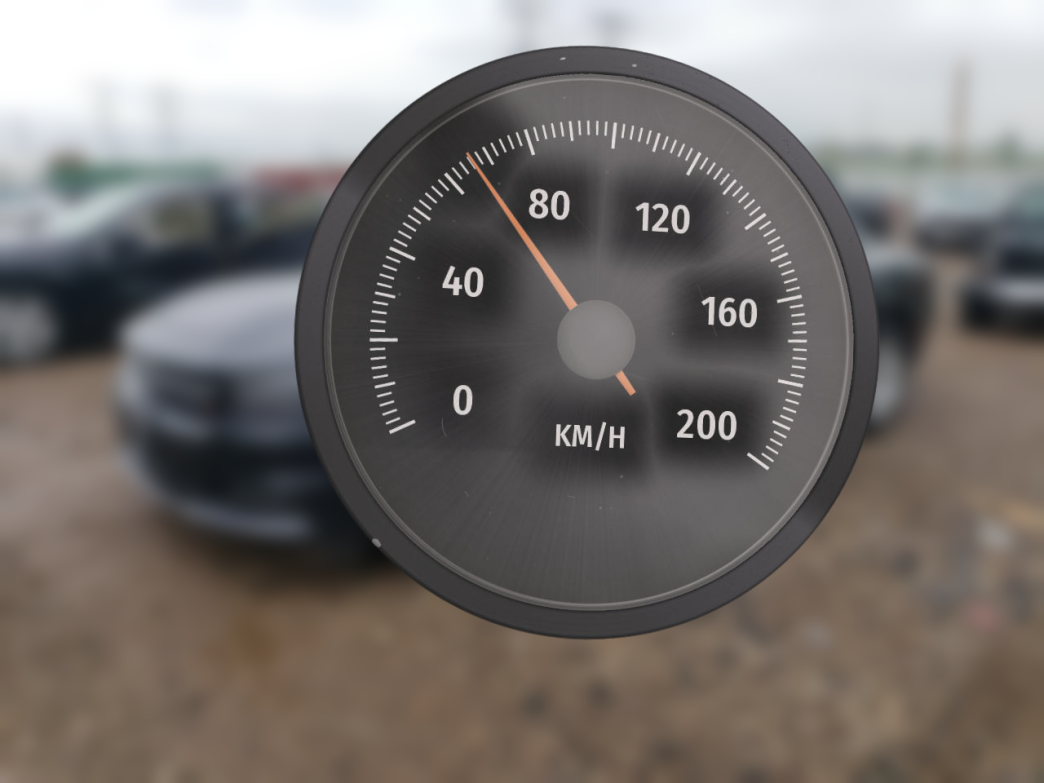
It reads 66 km/h
